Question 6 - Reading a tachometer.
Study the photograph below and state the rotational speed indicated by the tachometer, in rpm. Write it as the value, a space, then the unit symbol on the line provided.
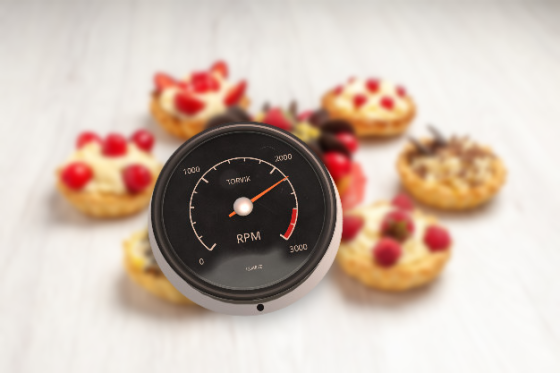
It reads 2200 rpm
